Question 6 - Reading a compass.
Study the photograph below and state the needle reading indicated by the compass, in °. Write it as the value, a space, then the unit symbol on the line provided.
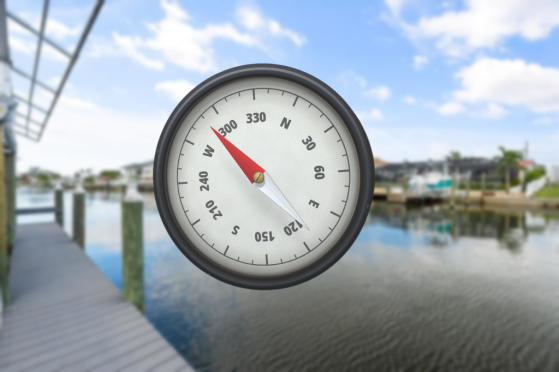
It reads 290 °
